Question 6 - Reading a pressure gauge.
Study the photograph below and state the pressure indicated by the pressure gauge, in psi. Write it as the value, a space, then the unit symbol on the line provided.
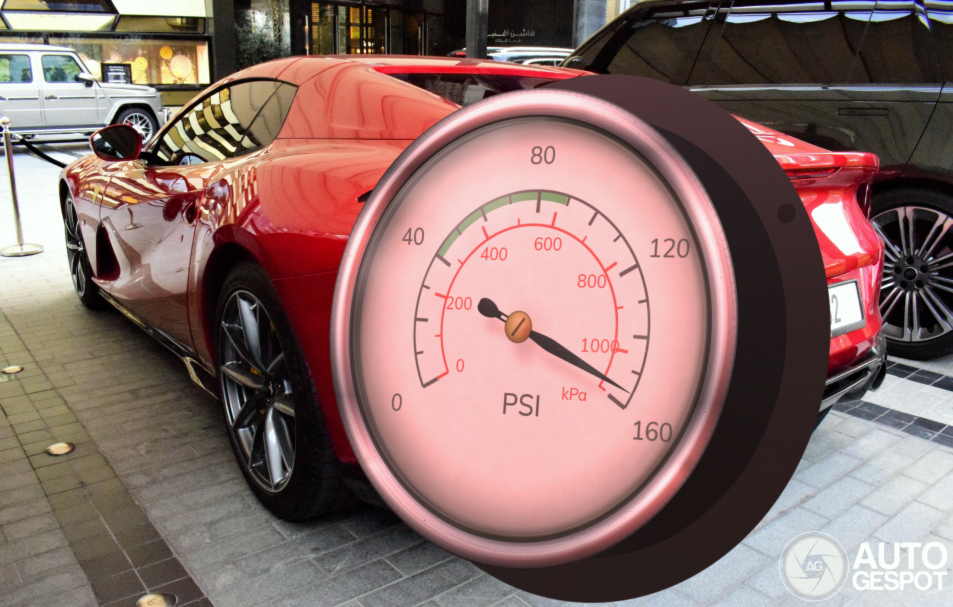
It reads 155 psi
